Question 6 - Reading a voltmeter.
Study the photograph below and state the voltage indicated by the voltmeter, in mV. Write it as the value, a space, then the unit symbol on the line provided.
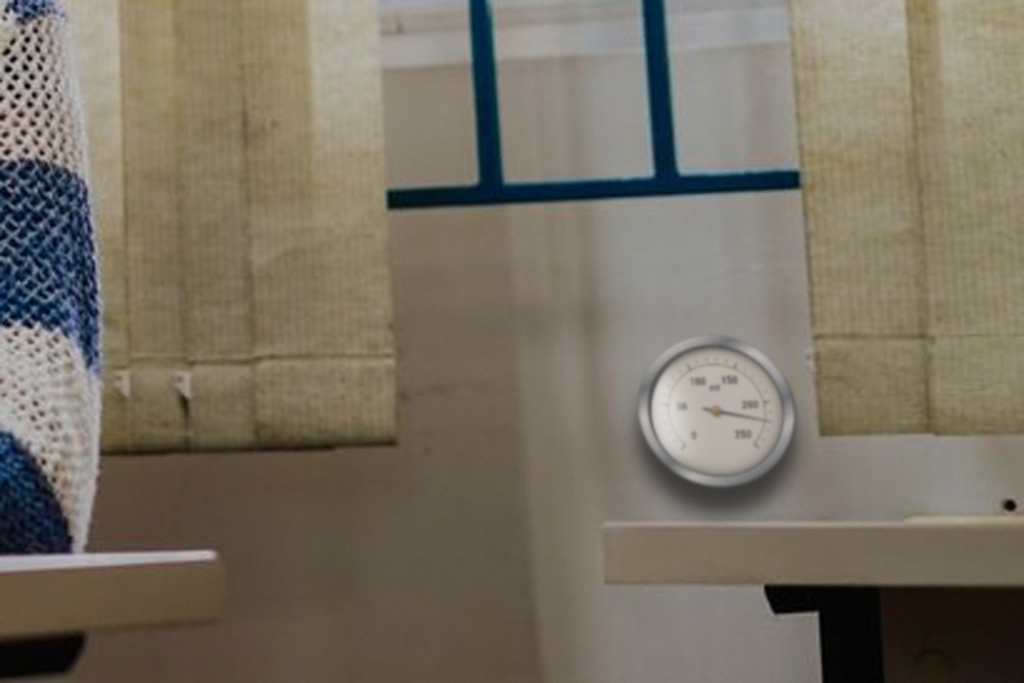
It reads 220 mV
